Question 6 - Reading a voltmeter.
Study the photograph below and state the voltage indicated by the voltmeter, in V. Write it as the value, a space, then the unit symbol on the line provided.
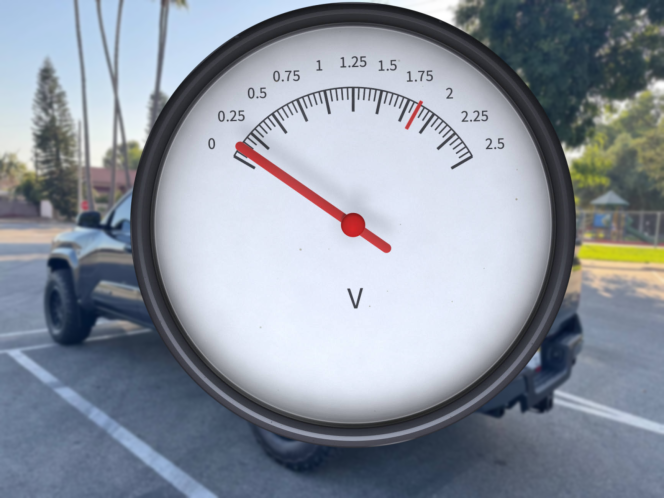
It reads 0.1 V
